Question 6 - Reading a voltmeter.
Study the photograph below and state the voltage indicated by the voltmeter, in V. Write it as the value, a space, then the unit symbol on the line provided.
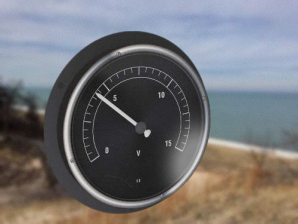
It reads 4.25 V
